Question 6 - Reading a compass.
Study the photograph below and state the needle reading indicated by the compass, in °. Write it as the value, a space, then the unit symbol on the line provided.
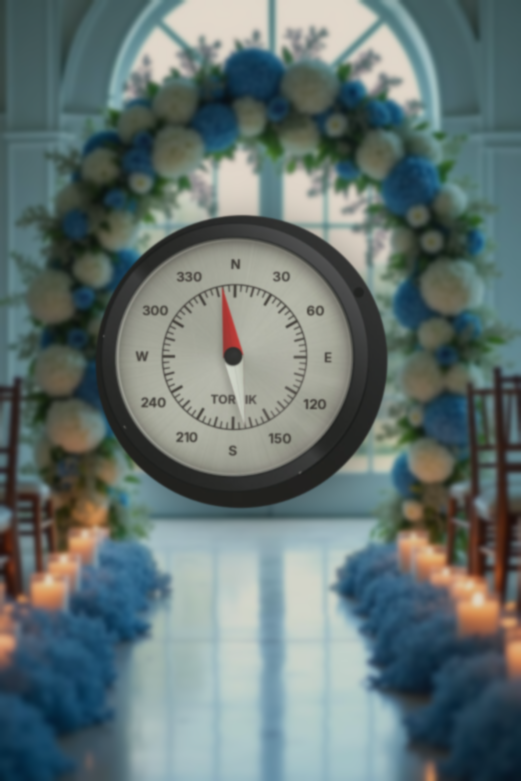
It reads 350 °
